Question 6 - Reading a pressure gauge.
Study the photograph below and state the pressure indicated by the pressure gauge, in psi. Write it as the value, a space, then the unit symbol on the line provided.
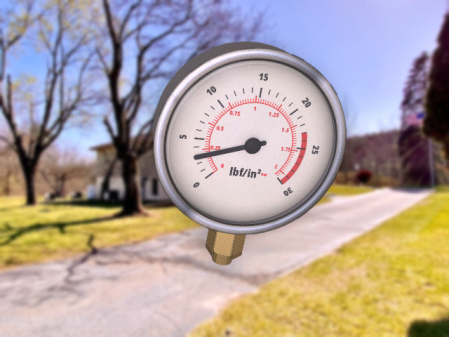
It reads 3 psi
